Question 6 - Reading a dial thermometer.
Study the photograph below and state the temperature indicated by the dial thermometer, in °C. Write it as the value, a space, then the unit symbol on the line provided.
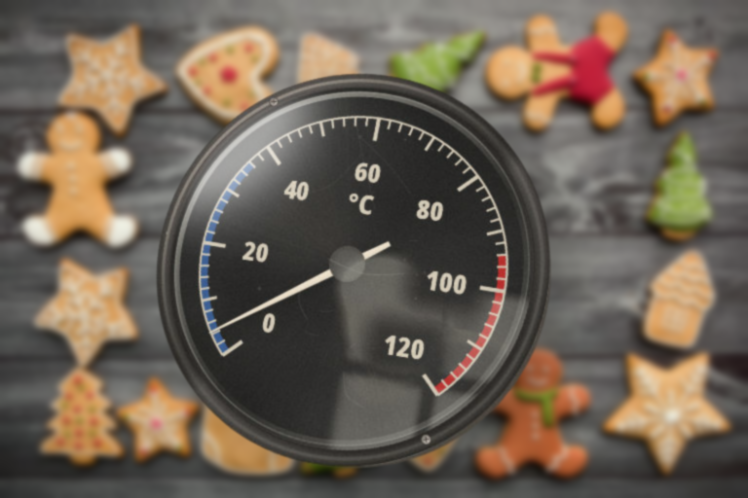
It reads 4 °C
